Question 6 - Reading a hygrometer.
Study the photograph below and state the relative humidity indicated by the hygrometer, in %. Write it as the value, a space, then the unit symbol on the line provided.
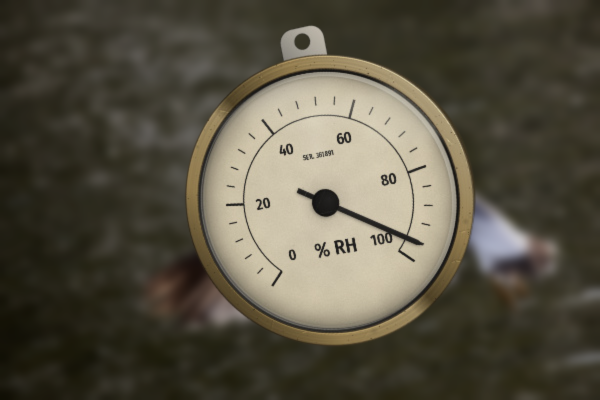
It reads 96 %
